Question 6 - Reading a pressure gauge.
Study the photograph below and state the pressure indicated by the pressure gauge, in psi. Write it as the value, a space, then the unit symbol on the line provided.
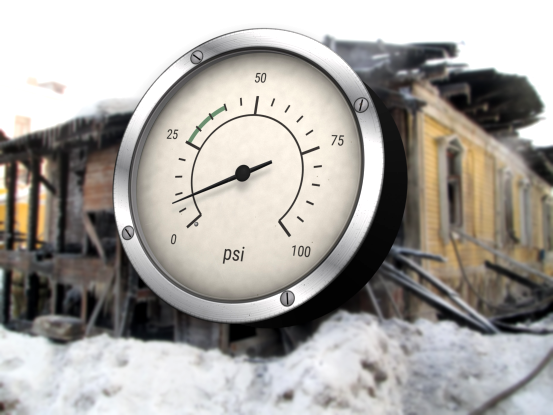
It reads 7.5 psi
